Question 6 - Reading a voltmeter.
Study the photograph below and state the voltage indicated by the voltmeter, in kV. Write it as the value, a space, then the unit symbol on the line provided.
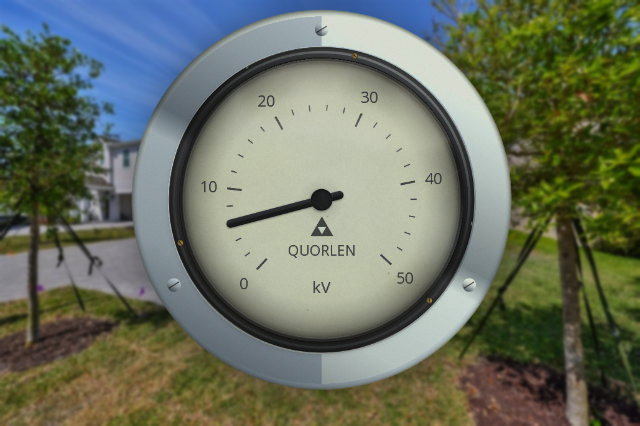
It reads 6 kV
